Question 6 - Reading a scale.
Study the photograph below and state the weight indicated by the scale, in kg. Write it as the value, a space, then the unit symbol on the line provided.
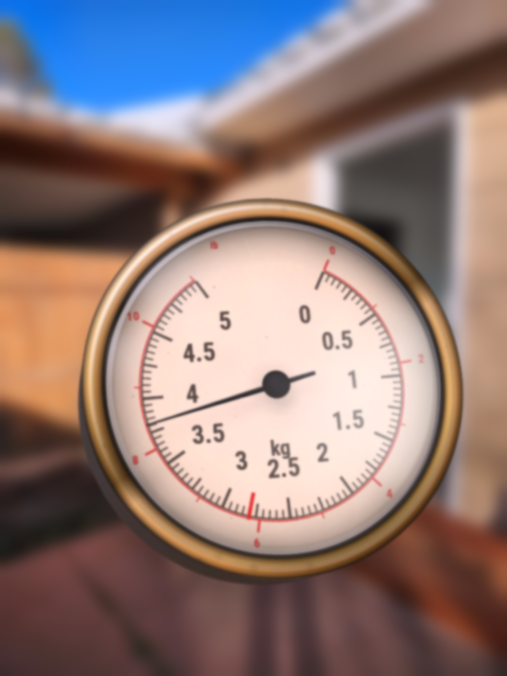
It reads 3.8 kg
